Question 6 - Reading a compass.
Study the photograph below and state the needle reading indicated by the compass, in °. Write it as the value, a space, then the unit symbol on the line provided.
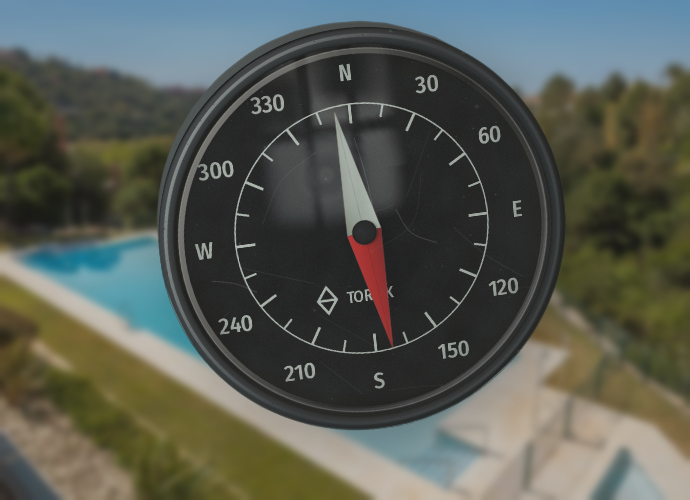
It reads 172.5 °
